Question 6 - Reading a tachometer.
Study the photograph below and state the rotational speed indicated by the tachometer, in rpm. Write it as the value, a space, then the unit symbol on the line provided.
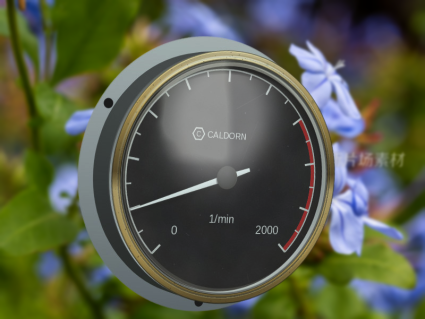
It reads 200 rpm
